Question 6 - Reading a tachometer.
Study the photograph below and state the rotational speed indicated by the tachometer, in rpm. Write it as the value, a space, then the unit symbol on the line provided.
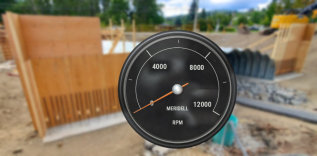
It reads 0 rpm
